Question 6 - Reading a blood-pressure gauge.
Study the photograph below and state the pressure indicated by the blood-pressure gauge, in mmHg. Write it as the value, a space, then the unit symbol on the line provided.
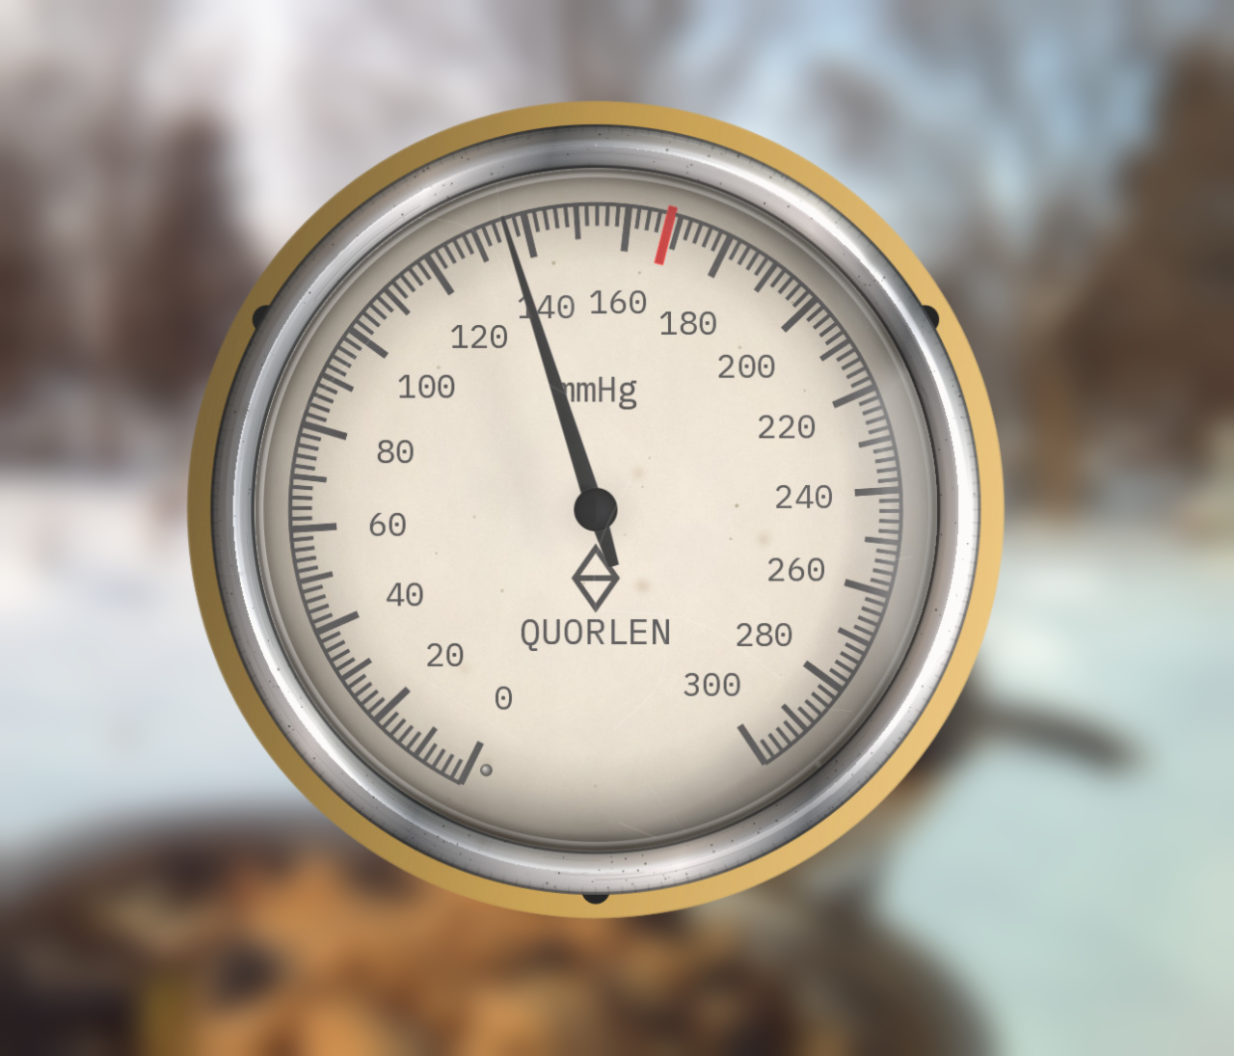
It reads 136 mmHg
